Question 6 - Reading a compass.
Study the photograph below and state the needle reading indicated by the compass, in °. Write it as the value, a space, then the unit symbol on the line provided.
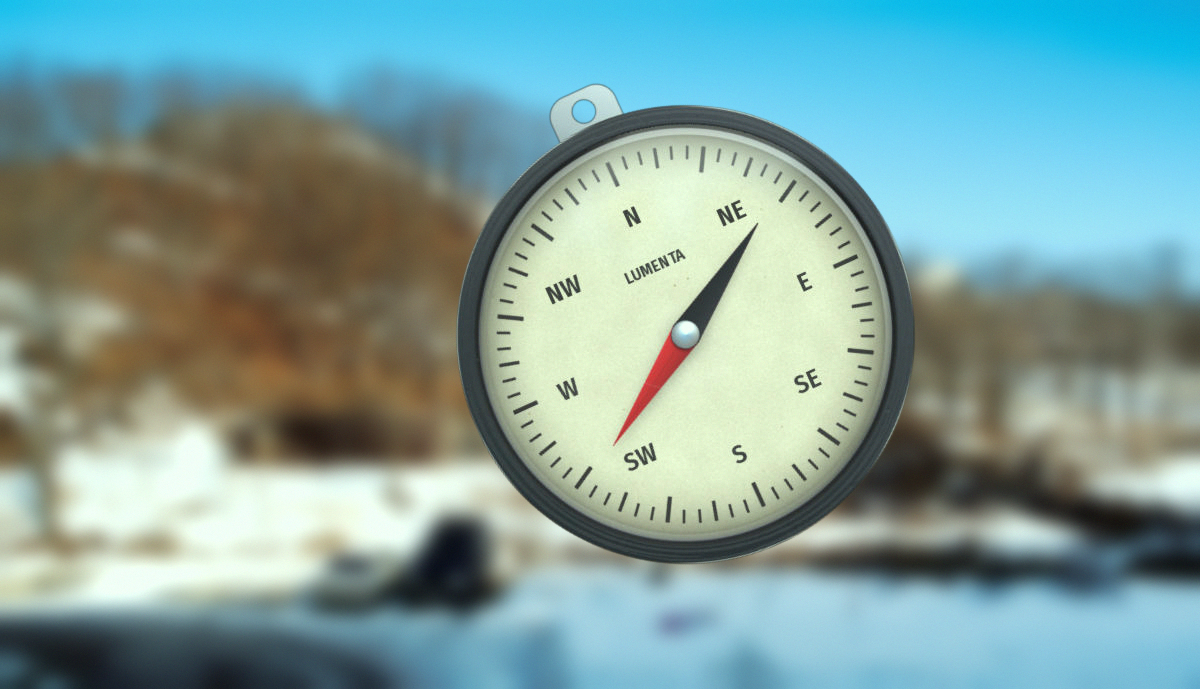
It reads 237.5 °
